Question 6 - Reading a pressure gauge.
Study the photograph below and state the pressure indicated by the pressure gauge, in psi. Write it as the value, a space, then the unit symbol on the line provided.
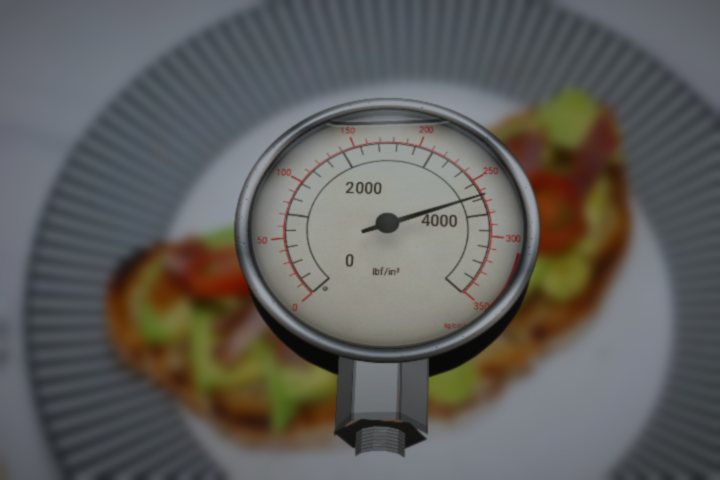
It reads 3800 psi
